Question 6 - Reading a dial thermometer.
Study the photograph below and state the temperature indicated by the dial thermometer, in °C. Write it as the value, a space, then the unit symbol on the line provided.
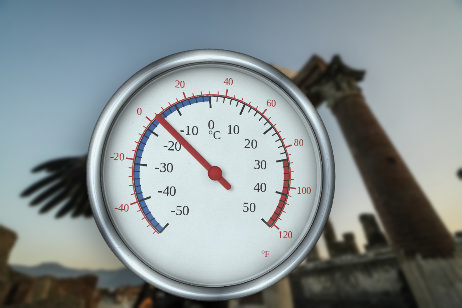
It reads -16 °C
